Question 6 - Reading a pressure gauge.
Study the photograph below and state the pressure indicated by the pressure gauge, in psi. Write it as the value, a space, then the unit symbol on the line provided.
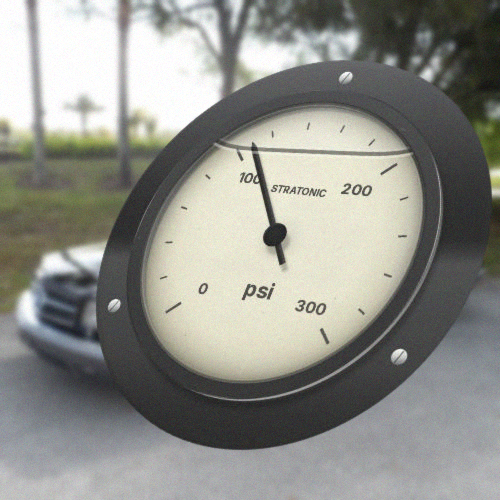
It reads 110 psi
